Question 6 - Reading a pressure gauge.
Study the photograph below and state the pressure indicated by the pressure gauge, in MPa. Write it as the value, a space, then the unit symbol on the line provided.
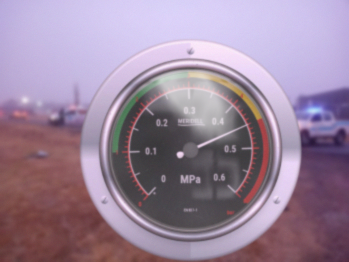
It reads 0.45 MPa
